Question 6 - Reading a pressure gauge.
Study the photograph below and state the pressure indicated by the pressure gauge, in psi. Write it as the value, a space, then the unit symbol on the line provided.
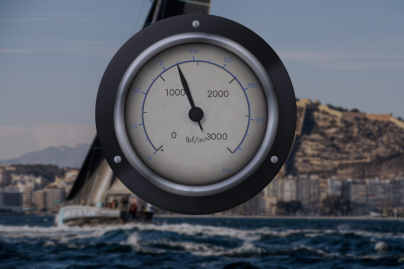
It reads 1250 psi
